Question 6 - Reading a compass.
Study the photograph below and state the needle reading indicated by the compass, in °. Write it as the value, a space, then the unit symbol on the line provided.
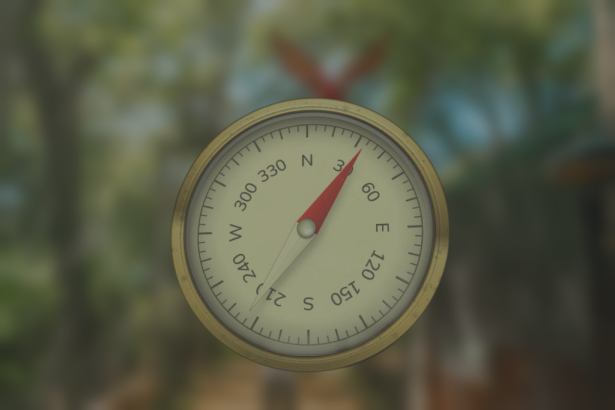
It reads 35 °
